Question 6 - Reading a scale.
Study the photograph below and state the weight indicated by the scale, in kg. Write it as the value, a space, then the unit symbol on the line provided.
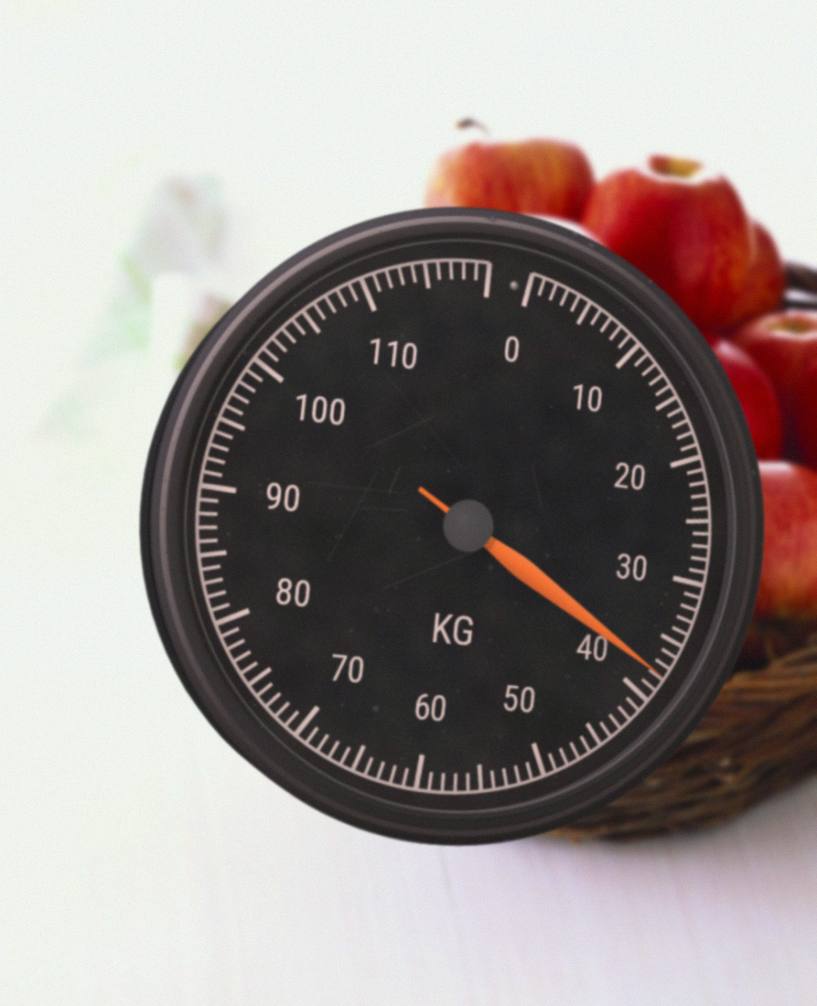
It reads 38 kg
